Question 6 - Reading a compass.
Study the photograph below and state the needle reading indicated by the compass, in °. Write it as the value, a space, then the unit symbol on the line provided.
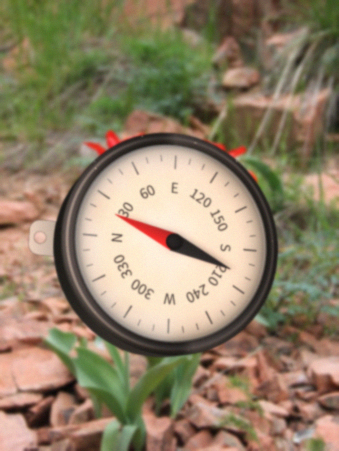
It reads 20 °
